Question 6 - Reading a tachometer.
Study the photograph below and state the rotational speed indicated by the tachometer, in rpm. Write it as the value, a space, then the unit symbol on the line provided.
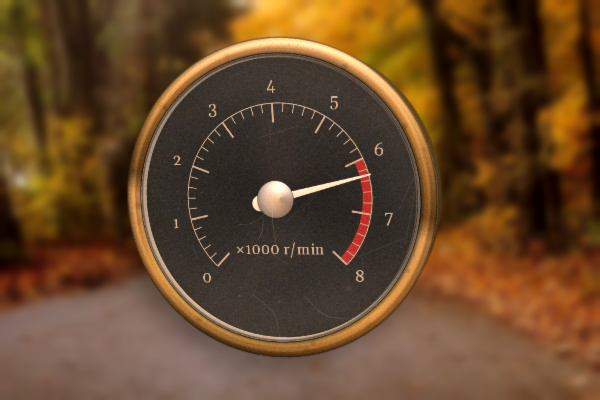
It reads 6300 rpm
